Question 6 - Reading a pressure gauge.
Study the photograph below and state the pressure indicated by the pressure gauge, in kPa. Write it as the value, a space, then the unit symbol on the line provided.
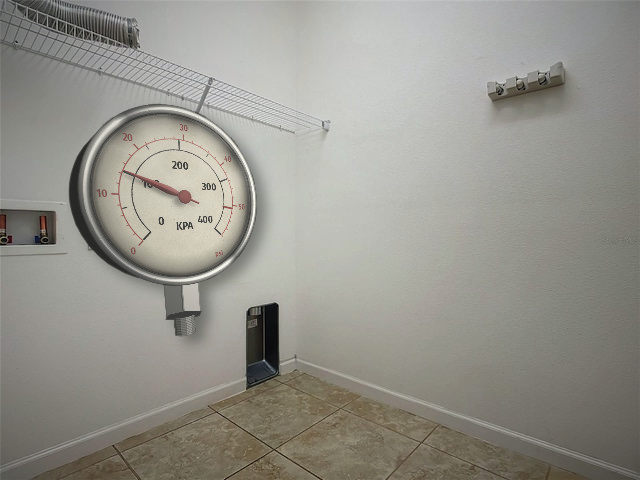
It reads 100 kPa
